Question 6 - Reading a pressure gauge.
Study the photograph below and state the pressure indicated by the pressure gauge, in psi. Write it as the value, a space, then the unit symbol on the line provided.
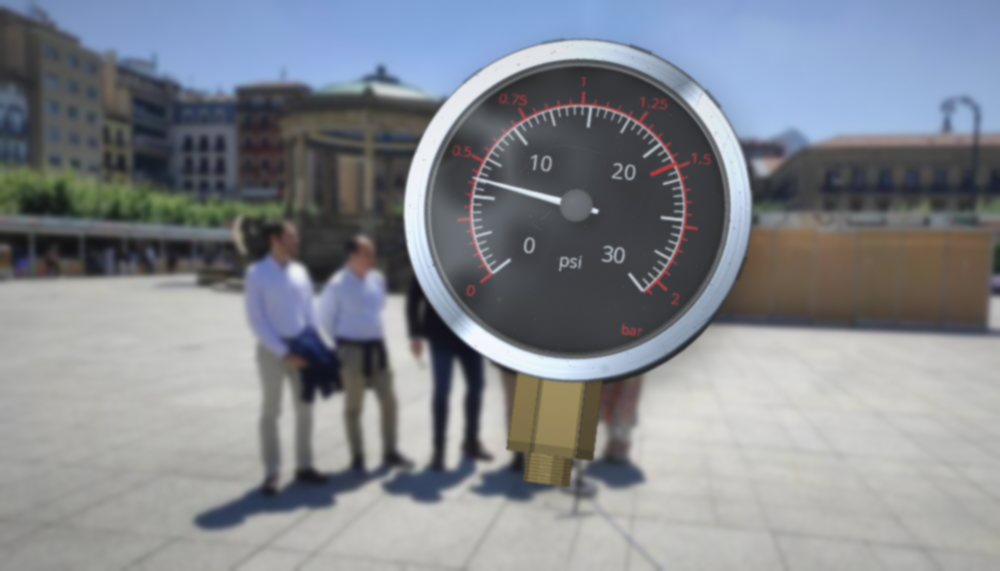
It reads 6 psi
